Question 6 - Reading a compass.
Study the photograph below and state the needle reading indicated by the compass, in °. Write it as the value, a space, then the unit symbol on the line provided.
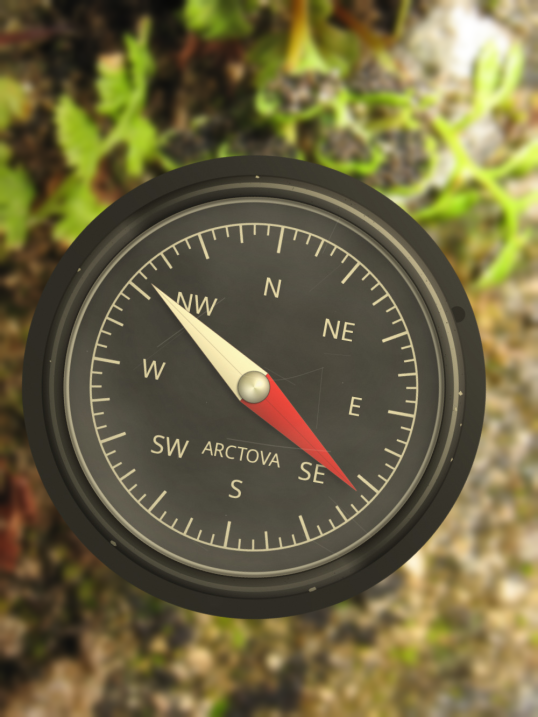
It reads 125 °
